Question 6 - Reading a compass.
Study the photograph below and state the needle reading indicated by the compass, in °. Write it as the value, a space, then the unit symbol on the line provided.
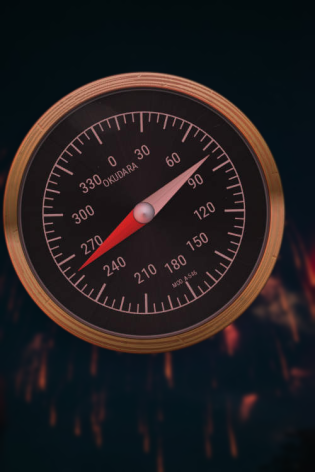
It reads 260 °
